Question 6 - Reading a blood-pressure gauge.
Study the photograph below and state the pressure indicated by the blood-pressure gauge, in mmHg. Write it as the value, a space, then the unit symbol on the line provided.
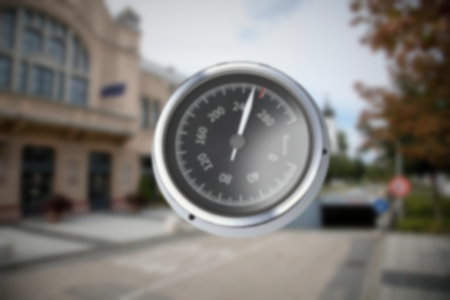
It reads 250 mmHg
